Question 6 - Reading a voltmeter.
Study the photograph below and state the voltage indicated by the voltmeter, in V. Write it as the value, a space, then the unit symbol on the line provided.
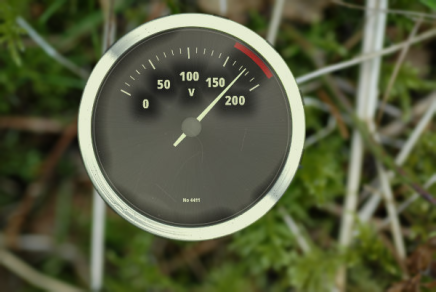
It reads 175 V
